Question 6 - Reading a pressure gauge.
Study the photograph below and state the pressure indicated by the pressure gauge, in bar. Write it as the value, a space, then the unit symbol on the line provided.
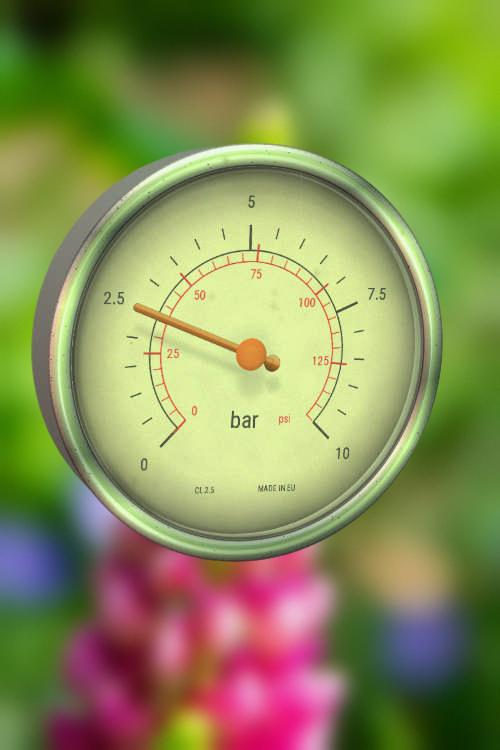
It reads 2.5 bar
